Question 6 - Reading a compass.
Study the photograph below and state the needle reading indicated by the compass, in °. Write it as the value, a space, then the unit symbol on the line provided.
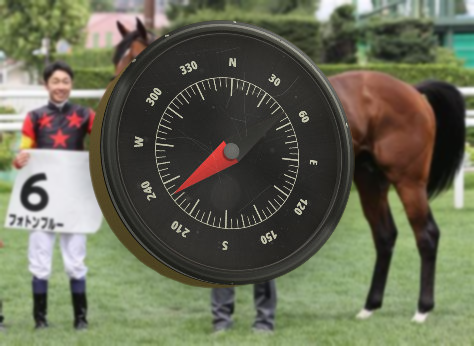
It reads 230 °
